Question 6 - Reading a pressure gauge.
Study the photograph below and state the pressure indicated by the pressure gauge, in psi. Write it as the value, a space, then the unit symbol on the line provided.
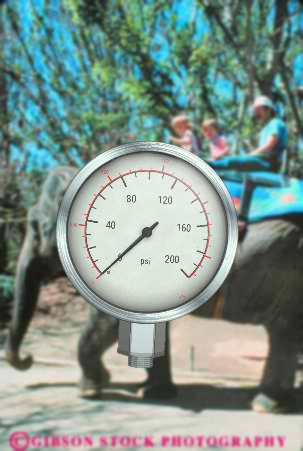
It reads 0 psi
